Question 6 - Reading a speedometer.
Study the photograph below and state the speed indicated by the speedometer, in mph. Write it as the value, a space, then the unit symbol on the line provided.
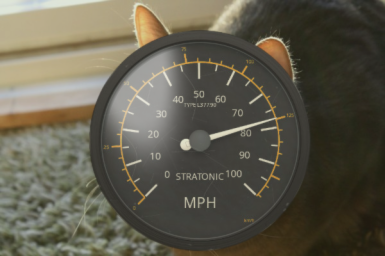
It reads 77.5 mph
